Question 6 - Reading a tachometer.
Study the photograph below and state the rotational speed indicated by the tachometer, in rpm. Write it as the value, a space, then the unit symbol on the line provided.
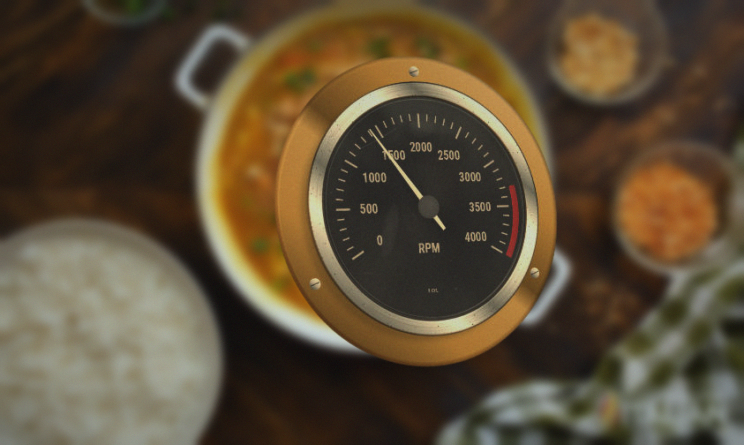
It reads 1400 rpm
